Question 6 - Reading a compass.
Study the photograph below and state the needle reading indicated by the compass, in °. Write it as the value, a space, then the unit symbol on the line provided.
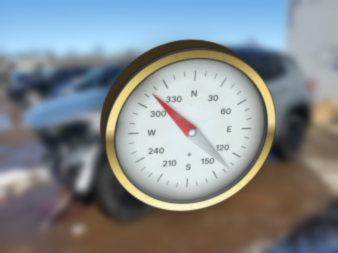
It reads 315 °
